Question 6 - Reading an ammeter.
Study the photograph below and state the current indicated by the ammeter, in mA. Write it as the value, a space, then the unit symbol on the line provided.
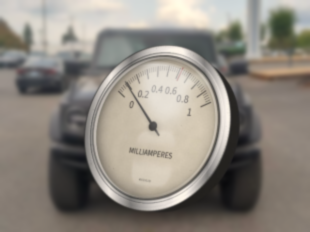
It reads 0.1 mA
